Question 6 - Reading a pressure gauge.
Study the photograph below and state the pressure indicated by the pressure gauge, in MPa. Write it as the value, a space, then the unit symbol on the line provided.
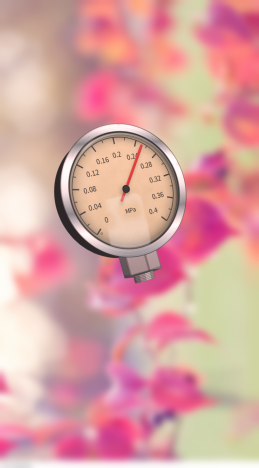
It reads 0.25 MPa
